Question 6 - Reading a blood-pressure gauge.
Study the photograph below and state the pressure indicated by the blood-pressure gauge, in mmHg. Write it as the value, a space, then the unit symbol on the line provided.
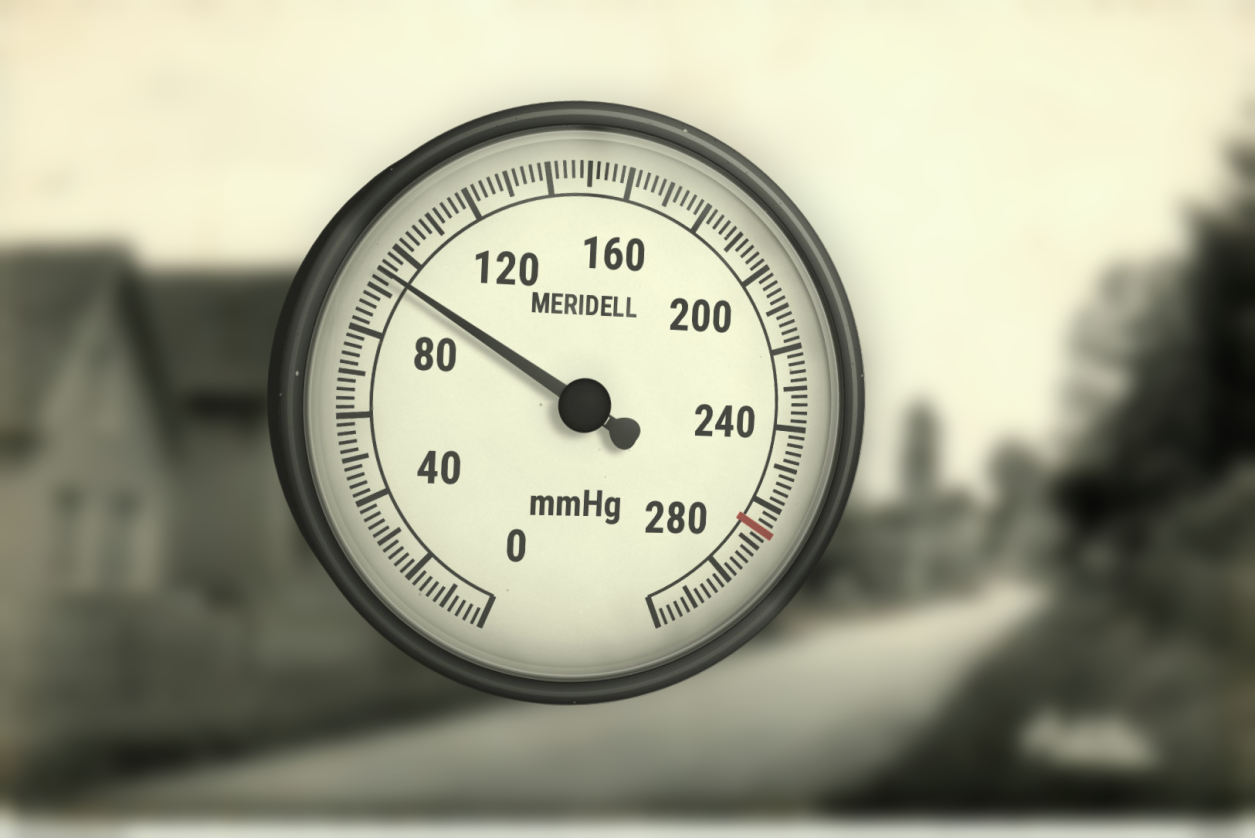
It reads 94 mmHg
